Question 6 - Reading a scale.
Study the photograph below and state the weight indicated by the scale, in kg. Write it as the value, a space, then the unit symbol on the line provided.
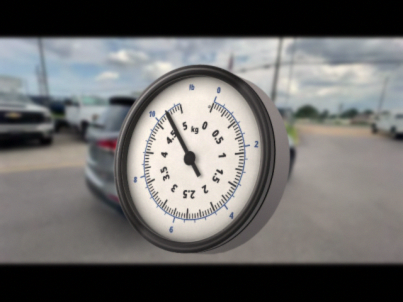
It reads 4.75 kg
